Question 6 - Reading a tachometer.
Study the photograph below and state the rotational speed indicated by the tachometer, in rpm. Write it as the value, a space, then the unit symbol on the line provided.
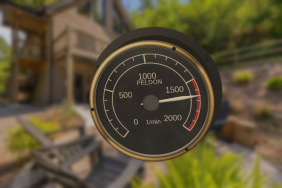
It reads 1650 rpm
